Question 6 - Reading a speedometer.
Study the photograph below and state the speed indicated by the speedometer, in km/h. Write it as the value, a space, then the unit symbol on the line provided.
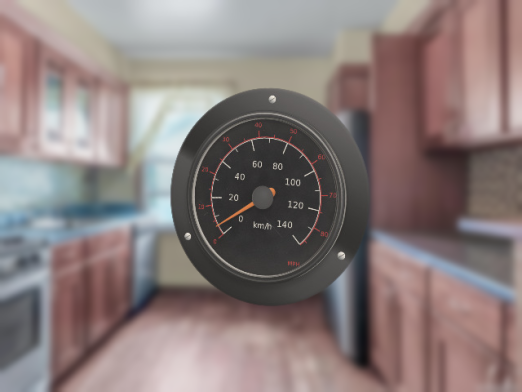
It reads 5 km/h
